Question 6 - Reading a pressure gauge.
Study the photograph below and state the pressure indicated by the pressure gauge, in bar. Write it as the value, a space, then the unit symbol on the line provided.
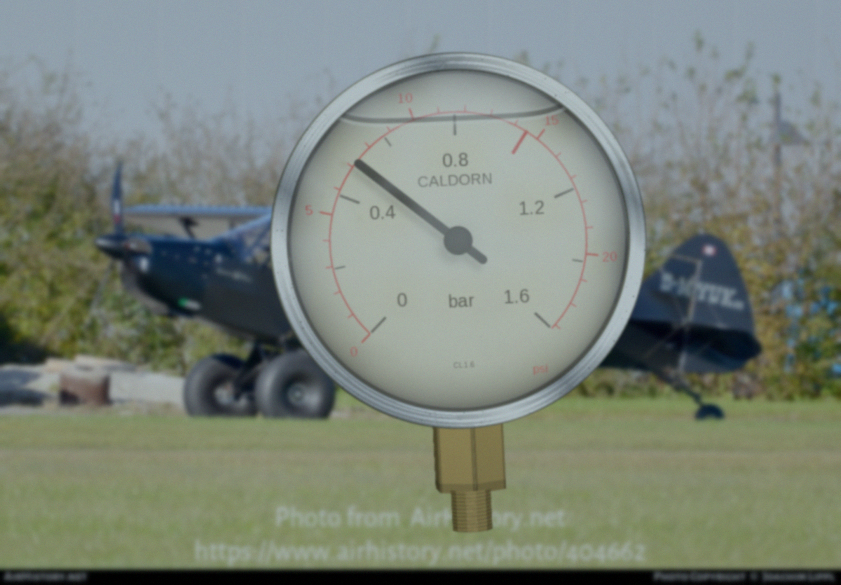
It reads 0.5 bar
